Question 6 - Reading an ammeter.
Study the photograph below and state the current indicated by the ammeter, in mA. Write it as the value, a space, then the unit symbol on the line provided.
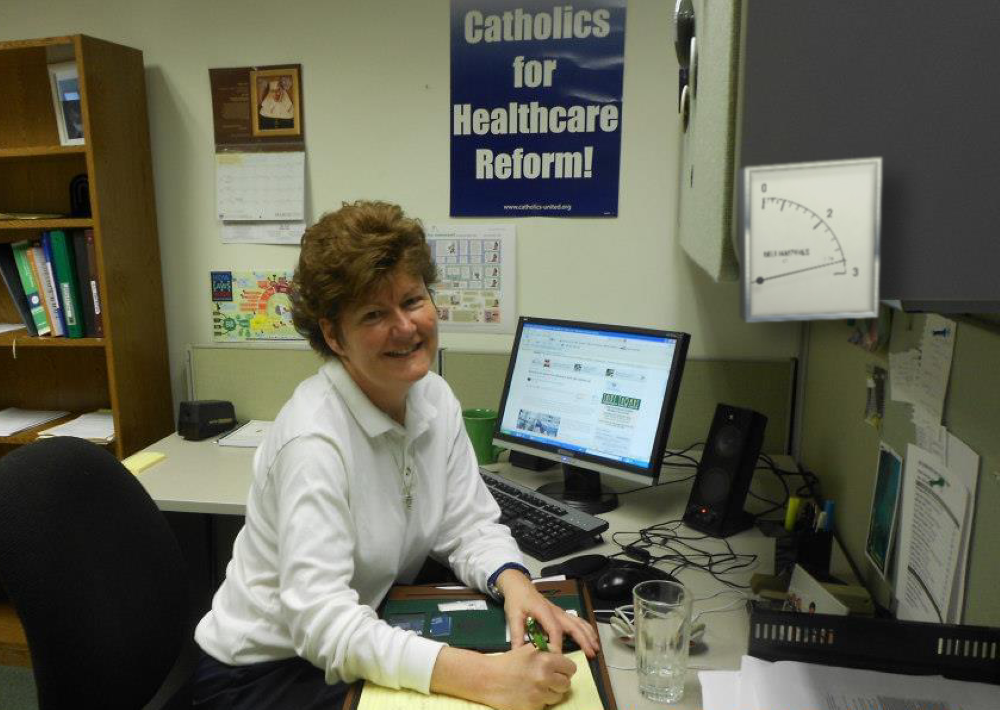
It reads 2.8 mA
